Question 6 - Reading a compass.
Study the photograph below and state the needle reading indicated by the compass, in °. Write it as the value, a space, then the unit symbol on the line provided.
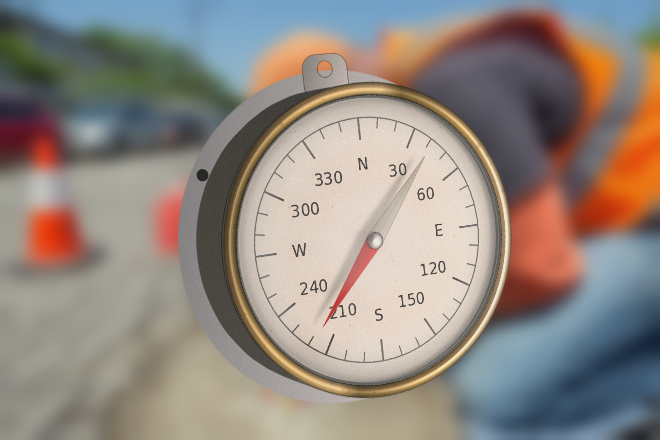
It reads 220 °
